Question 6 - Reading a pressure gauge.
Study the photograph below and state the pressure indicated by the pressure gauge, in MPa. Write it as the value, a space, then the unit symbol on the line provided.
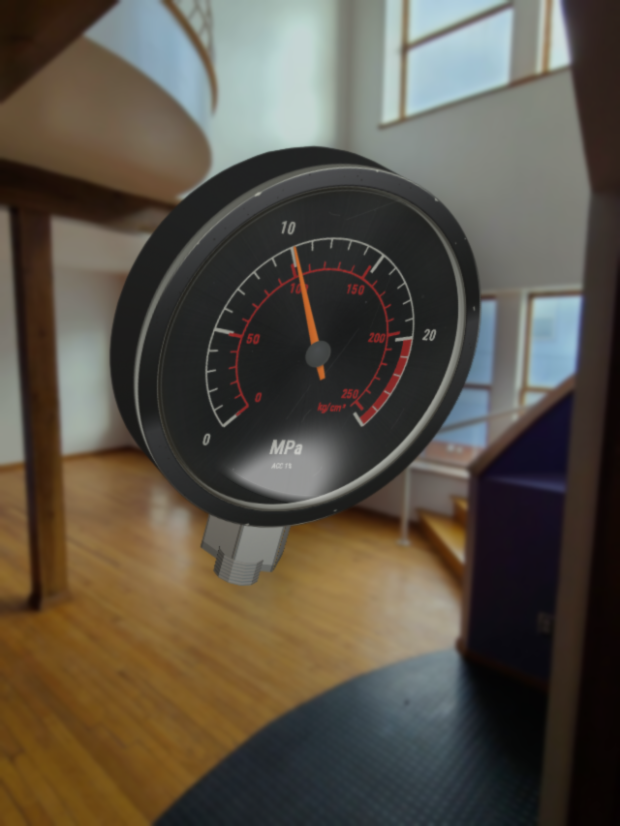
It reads 10 MPa
